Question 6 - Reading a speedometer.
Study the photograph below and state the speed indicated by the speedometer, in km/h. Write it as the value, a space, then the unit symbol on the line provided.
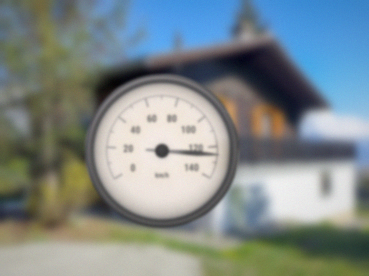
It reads 125 km/h
